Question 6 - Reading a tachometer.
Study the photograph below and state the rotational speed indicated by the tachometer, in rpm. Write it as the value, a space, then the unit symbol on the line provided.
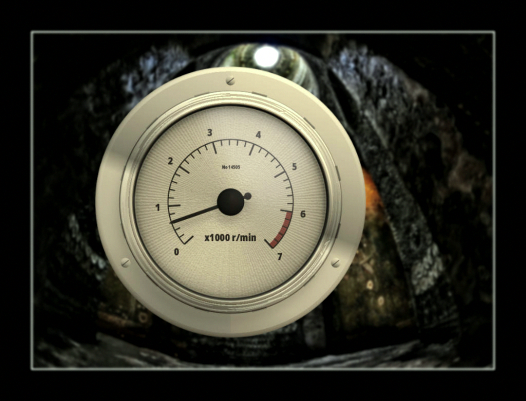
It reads 600 rpm
